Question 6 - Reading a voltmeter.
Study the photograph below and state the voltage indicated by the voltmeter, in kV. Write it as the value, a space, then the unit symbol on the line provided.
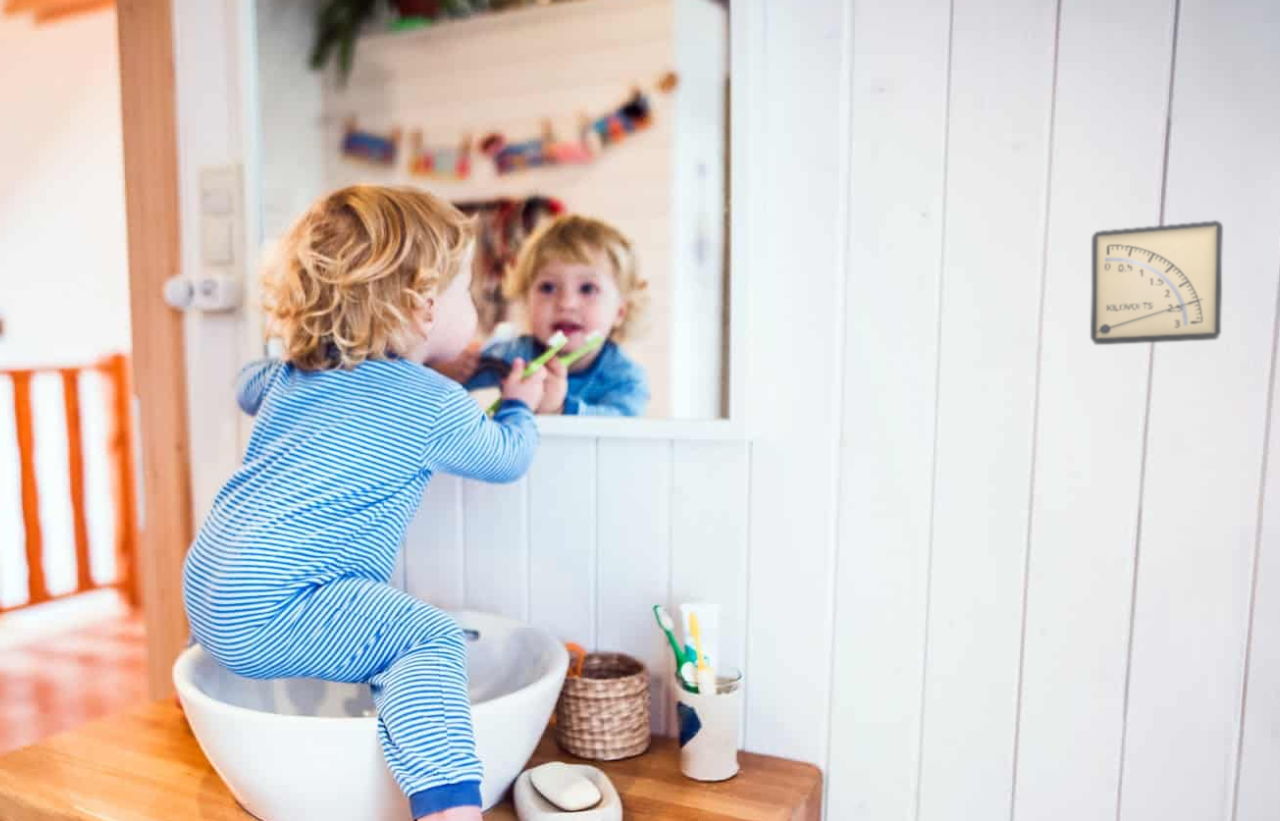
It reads 2.5 kV
